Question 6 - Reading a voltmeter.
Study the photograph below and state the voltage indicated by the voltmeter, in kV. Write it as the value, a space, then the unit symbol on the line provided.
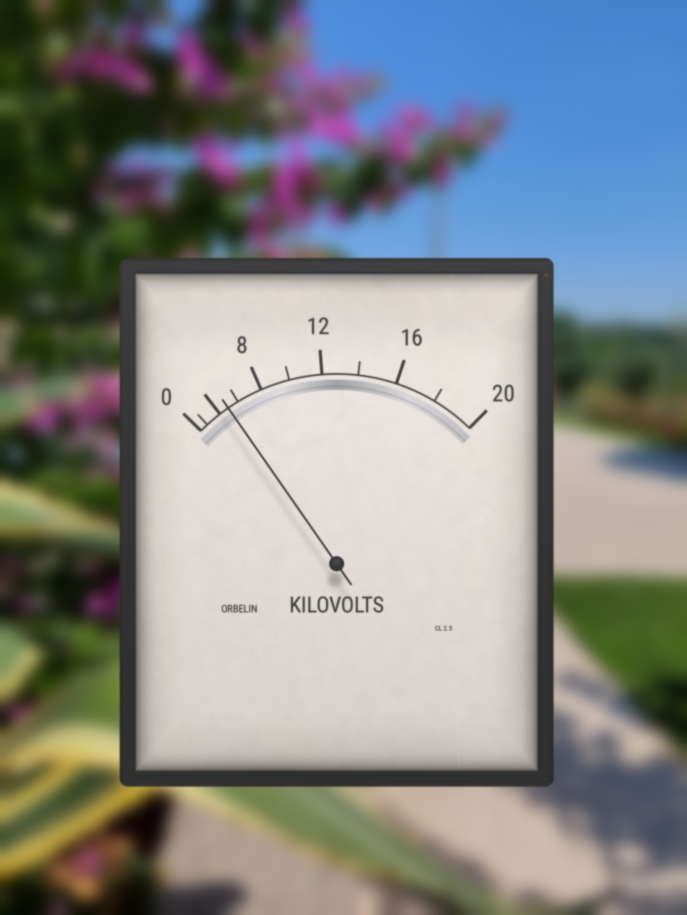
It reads 5 kV
